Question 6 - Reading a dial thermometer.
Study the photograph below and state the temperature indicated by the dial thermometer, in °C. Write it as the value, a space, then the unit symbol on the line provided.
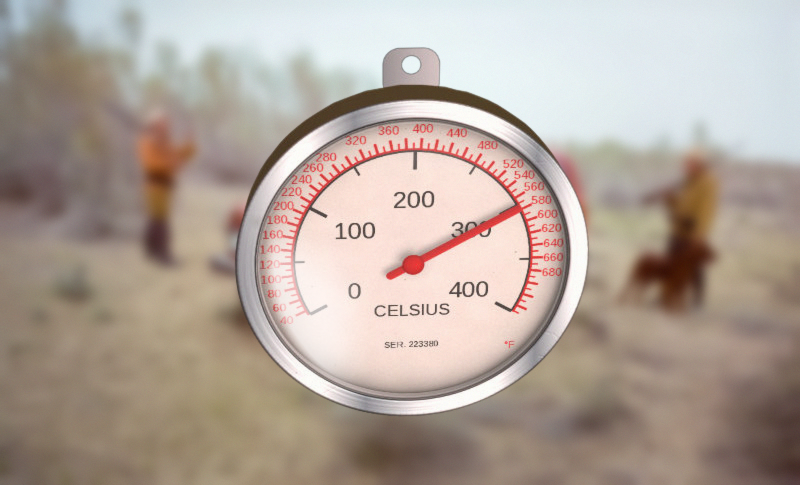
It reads 300 °C
